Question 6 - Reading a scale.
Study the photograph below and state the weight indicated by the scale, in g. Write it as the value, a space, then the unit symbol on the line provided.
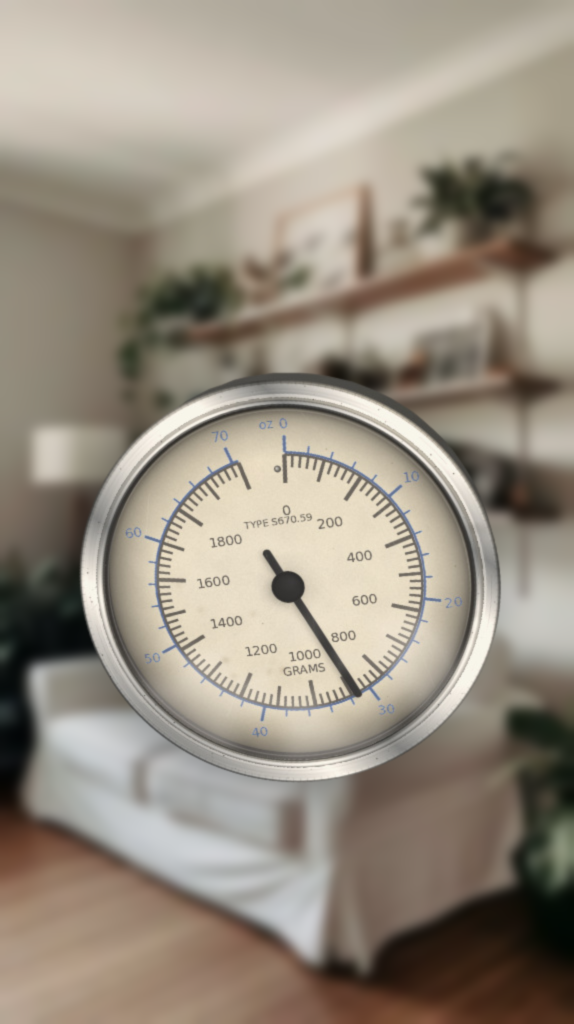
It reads 880 g
